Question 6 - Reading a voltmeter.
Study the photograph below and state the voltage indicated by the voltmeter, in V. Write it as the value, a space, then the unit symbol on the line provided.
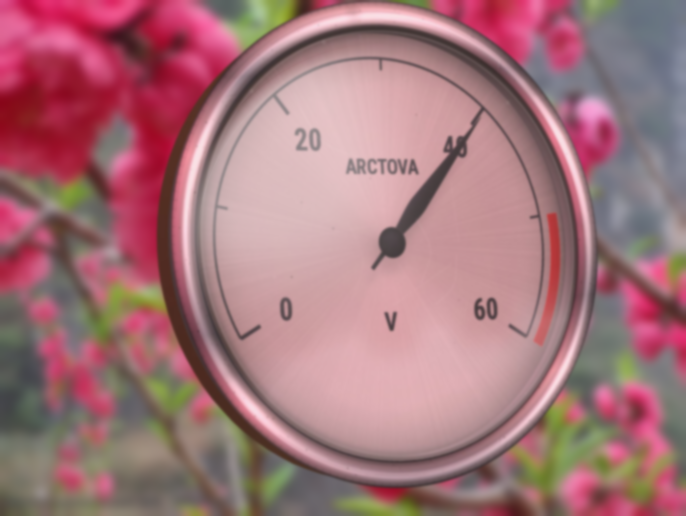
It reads 40 V
